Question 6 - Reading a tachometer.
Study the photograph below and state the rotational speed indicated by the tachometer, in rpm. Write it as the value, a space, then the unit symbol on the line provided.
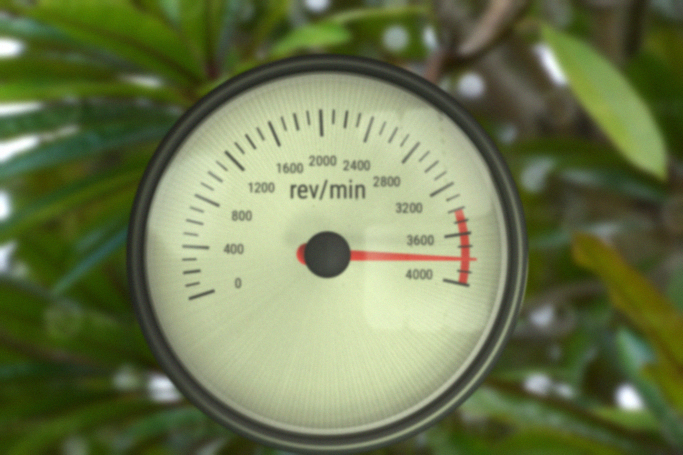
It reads 3800 rpm
